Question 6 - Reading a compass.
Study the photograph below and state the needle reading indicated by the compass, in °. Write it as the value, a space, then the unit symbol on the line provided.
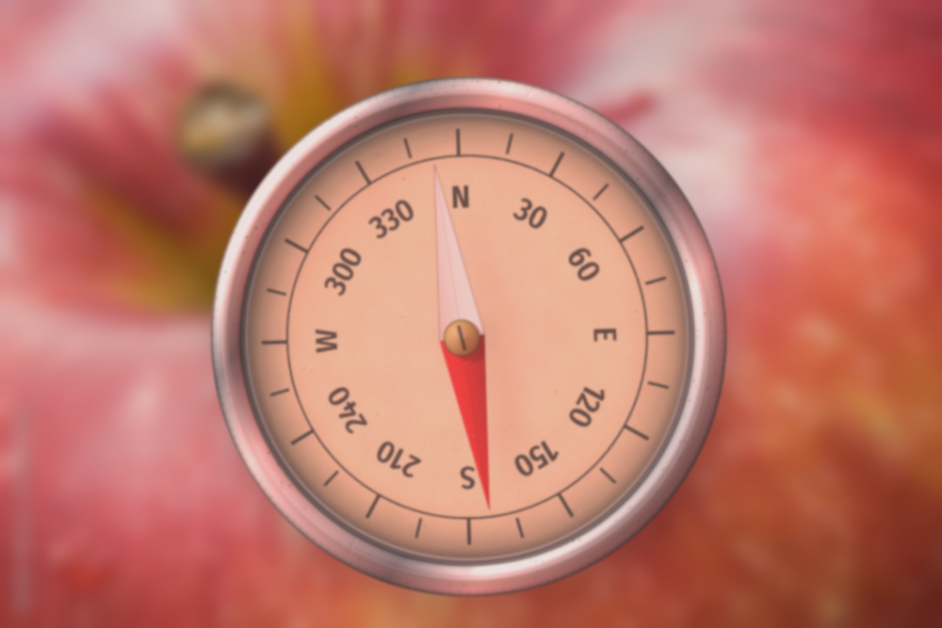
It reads 172.5 °
